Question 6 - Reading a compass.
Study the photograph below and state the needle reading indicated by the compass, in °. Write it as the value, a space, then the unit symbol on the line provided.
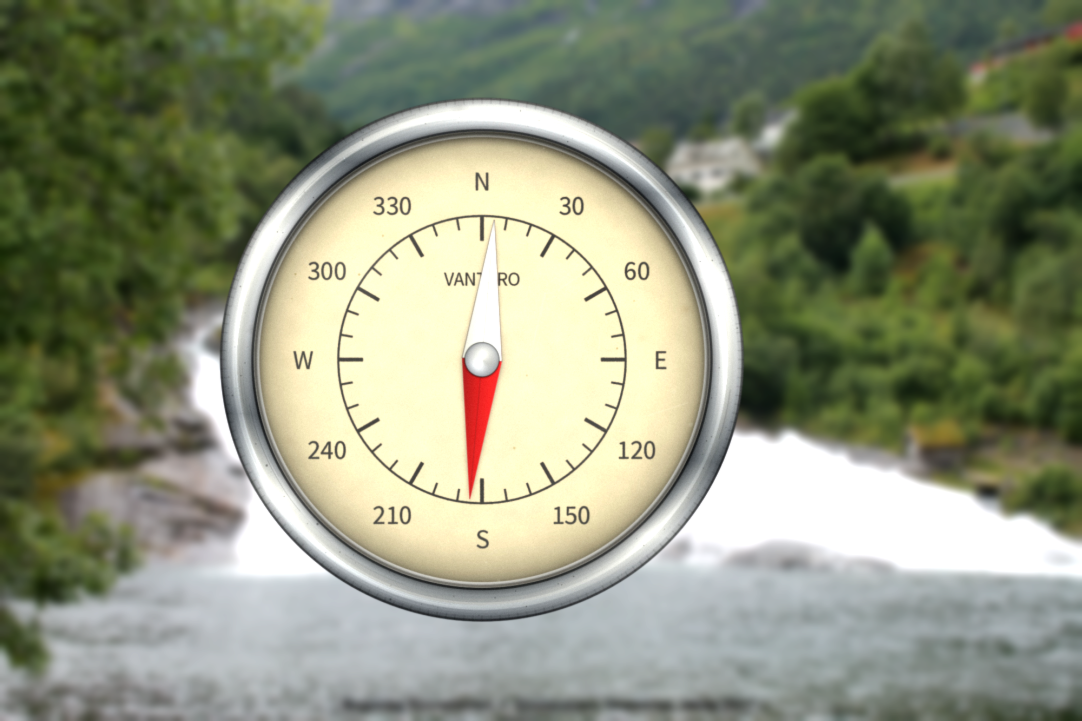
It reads 185 °
